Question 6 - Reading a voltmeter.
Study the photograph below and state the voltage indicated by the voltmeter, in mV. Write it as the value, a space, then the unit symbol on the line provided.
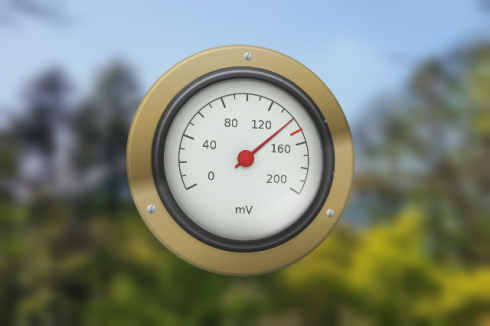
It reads 140 mV
